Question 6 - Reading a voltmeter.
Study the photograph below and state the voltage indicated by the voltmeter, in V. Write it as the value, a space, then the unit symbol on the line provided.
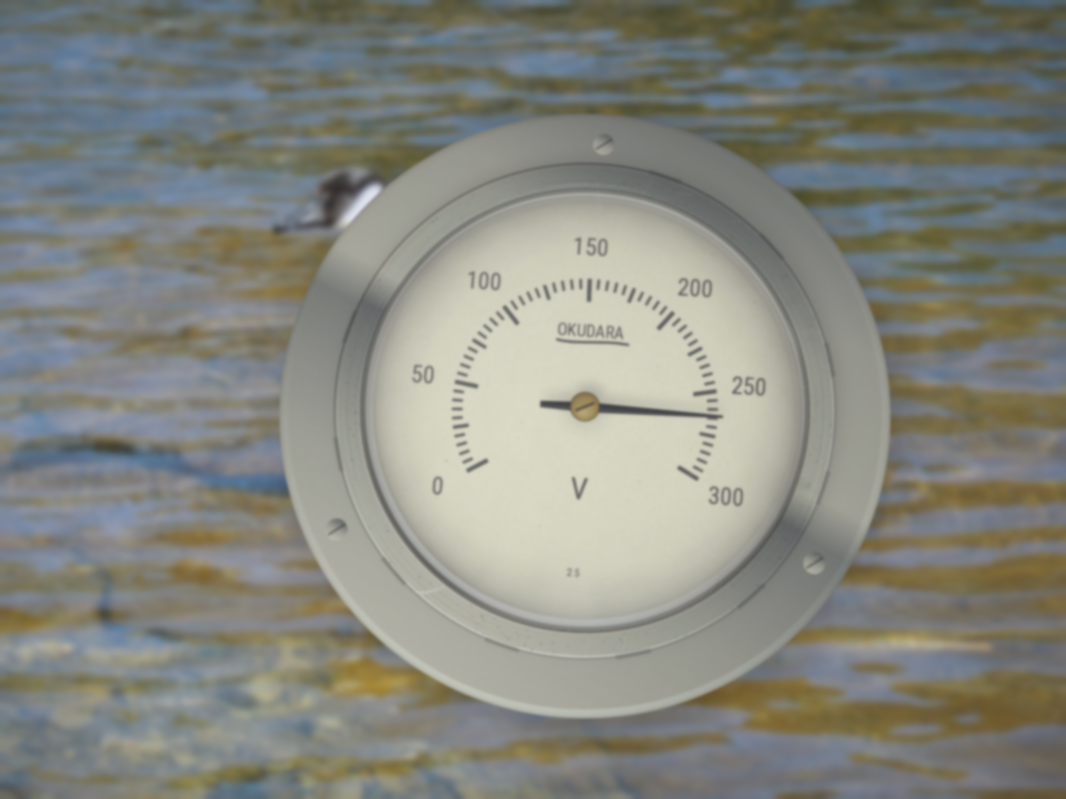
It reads 265 V
